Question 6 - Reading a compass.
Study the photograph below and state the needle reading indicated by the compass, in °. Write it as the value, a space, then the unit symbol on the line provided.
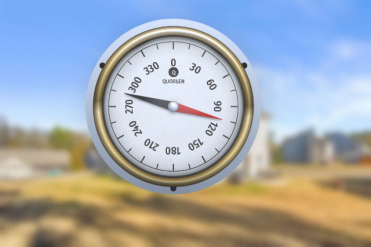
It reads 105 °
